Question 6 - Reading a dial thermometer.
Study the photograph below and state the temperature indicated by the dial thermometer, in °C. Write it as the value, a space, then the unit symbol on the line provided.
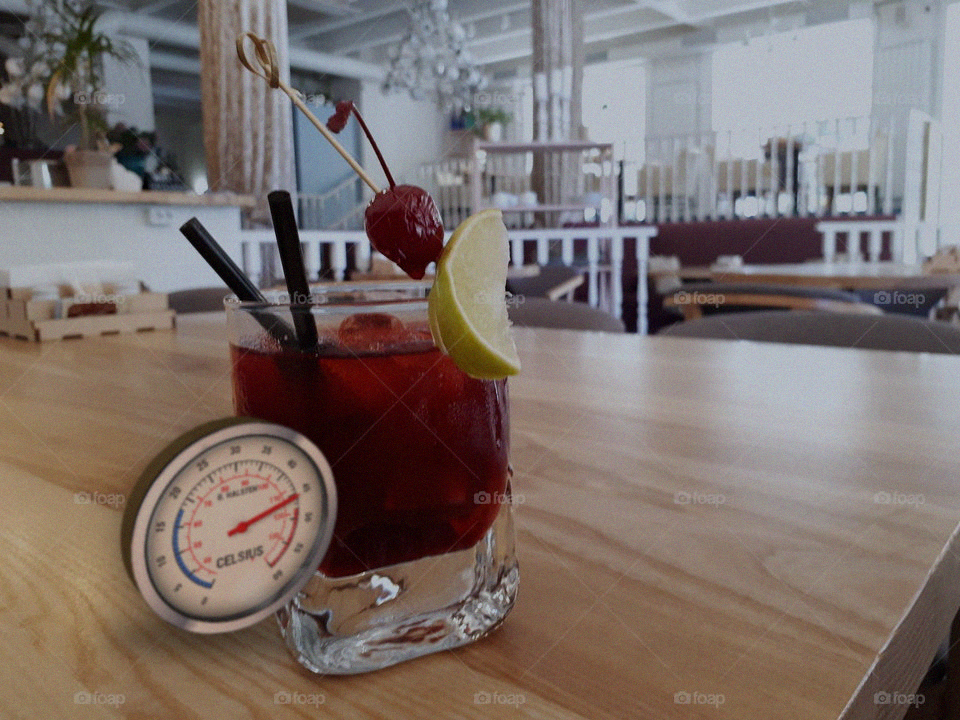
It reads 45 °C
